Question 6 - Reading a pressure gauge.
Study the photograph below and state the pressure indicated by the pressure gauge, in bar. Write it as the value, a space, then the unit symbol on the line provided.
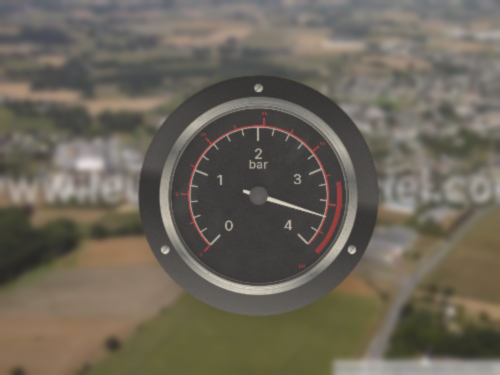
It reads 3.6 bar
